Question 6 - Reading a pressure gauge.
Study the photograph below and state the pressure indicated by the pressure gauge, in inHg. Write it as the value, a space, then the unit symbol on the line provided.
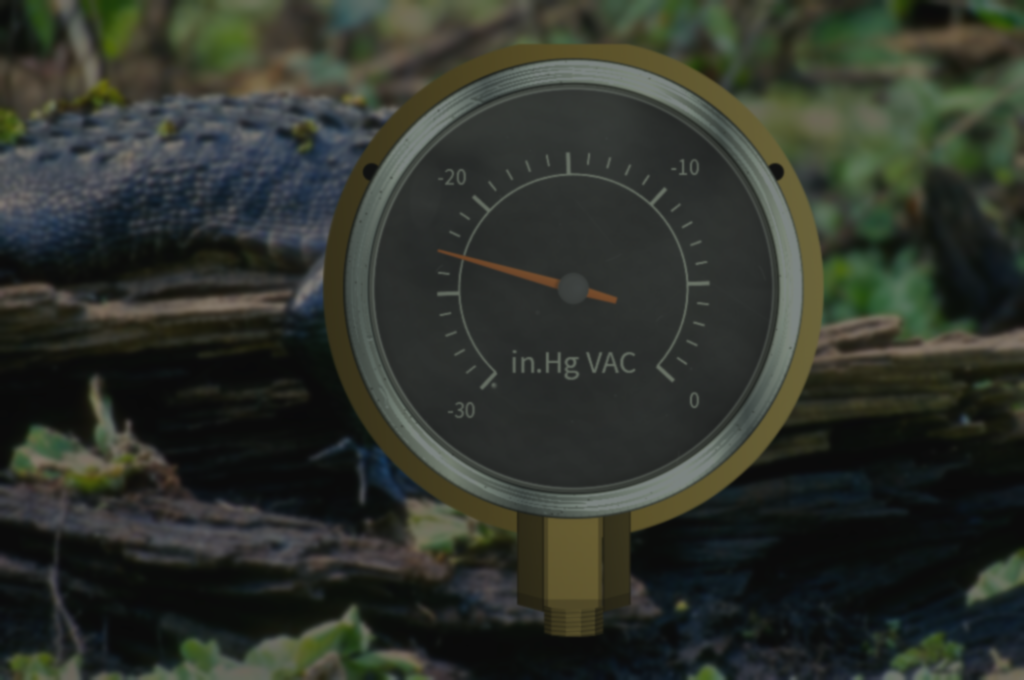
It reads -23 inHg
